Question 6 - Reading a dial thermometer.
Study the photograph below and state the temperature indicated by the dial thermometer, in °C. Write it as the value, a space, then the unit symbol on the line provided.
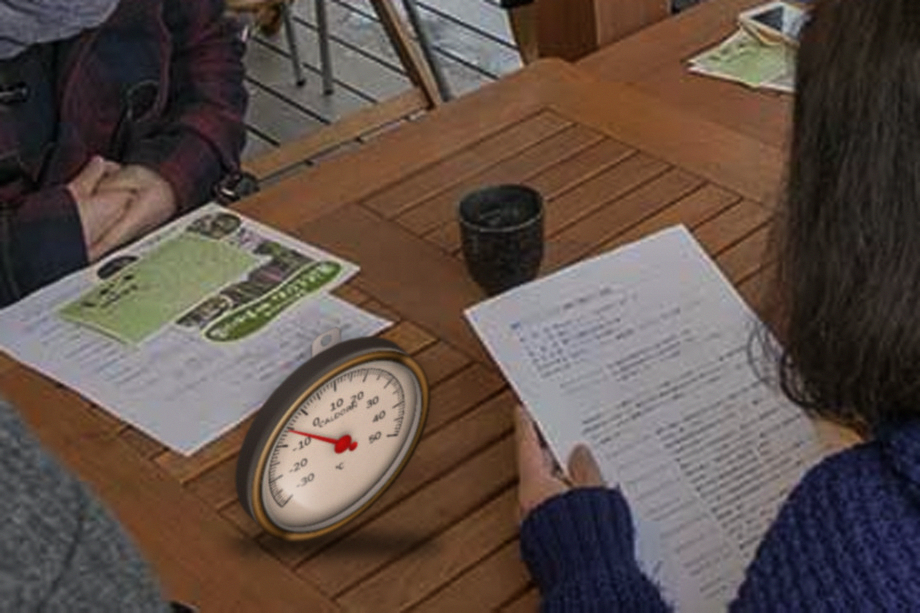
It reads -5 °C
